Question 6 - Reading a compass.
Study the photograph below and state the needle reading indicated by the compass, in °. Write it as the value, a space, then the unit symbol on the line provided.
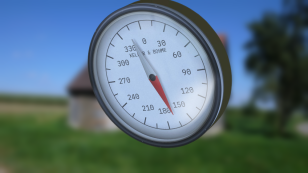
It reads 165 °
